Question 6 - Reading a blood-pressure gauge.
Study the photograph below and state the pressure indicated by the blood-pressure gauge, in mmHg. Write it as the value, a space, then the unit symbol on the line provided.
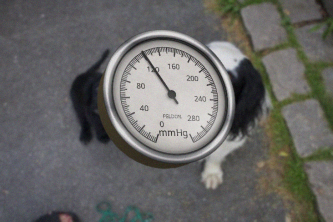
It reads 120 mmHg
